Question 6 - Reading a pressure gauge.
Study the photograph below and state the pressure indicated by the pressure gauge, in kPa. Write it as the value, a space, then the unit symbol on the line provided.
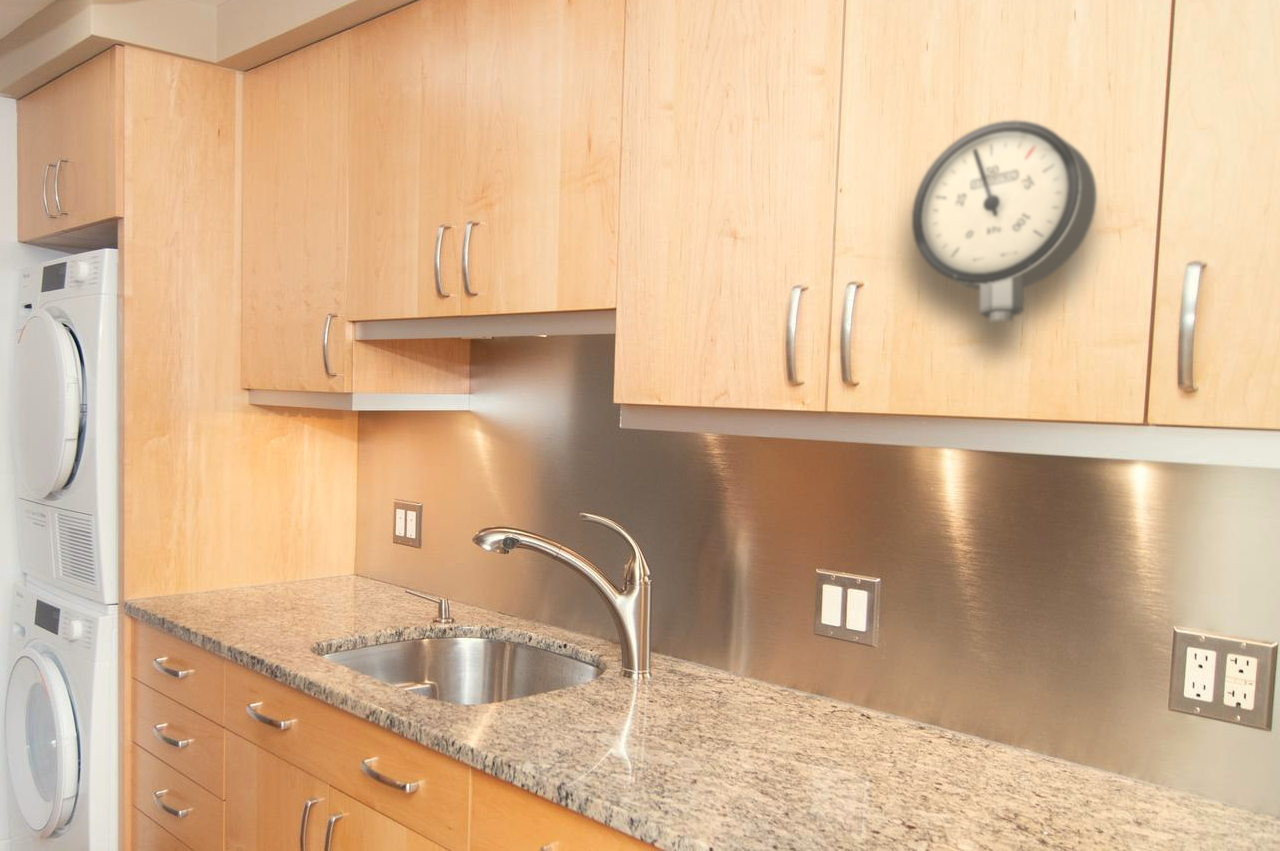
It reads 45 kPa
